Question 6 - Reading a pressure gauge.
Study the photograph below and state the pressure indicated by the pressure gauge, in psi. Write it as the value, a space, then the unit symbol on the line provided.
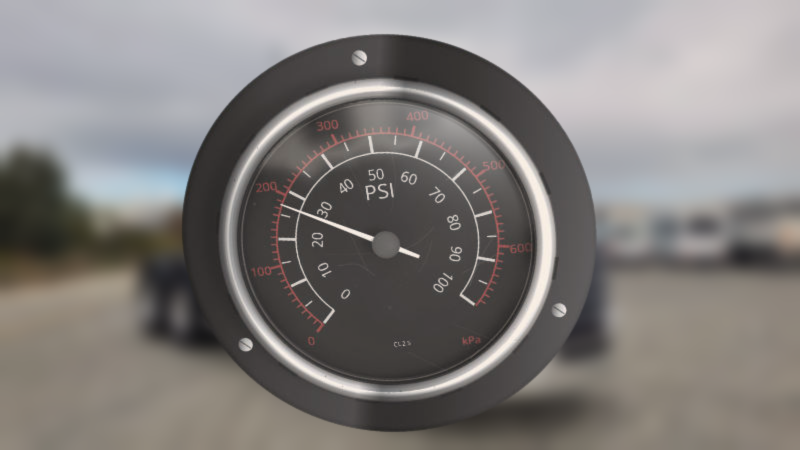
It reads 27.5 psi
